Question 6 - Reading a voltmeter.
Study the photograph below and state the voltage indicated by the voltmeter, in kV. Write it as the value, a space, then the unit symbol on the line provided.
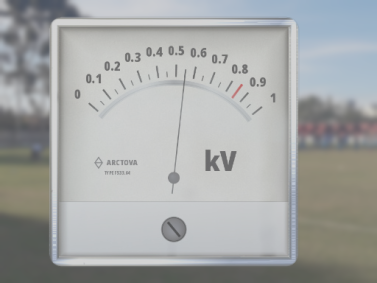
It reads 0.55 kV
